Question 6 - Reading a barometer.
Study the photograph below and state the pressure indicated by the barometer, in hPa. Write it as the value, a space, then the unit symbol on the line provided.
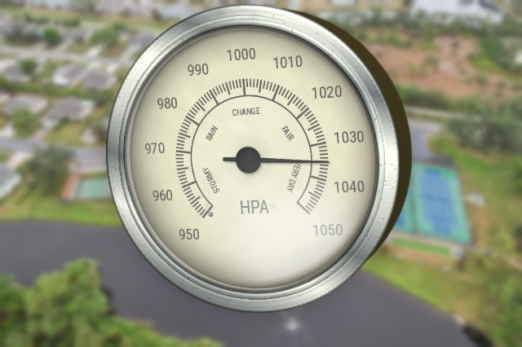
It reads 1035 hPa
